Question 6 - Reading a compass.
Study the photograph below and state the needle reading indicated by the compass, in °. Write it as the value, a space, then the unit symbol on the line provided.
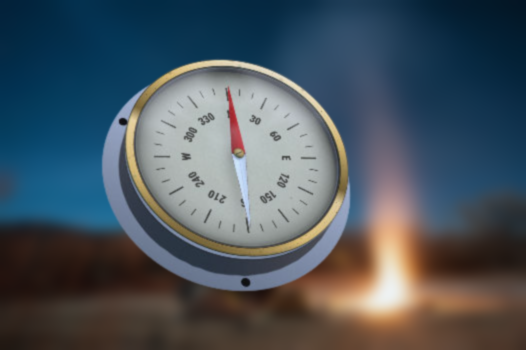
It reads 0 °
